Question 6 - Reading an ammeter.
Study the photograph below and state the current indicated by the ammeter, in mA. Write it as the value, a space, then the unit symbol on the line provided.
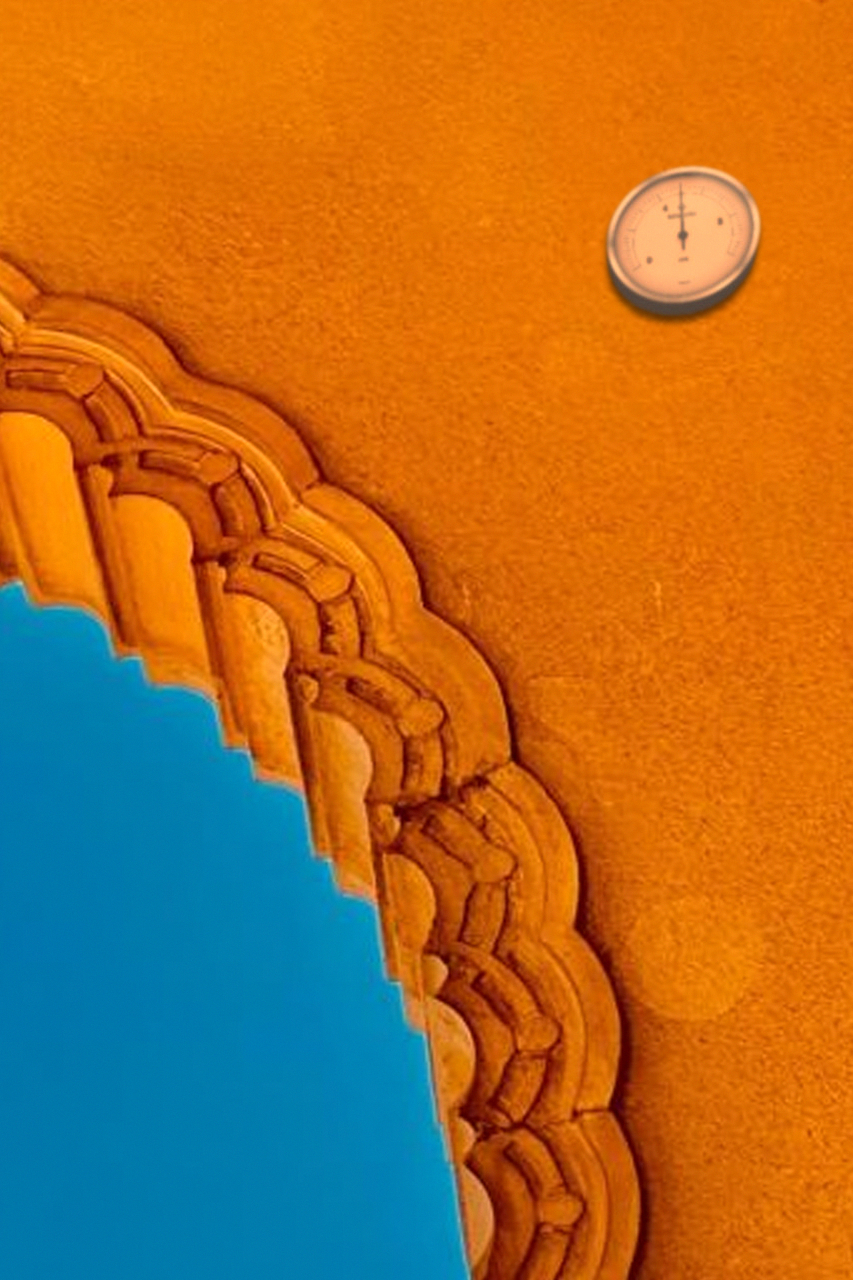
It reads 5 mA
